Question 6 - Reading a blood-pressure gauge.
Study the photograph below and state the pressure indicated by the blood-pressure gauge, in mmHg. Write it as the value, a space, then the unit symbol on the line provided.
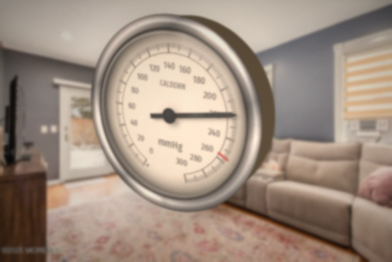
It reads 220 mmHg
